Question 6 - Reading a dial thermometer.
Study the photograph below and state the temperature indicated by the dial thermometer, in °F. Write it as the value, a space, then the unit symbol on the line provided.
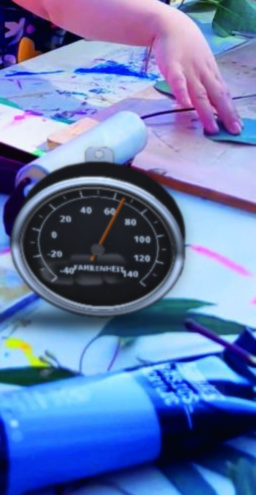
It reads 65 °F
